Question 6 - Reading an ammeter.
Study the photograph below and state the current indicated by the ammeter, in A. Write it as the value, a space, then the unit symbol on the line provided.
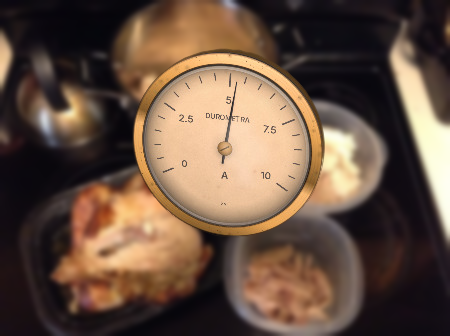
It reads 5.25 A
